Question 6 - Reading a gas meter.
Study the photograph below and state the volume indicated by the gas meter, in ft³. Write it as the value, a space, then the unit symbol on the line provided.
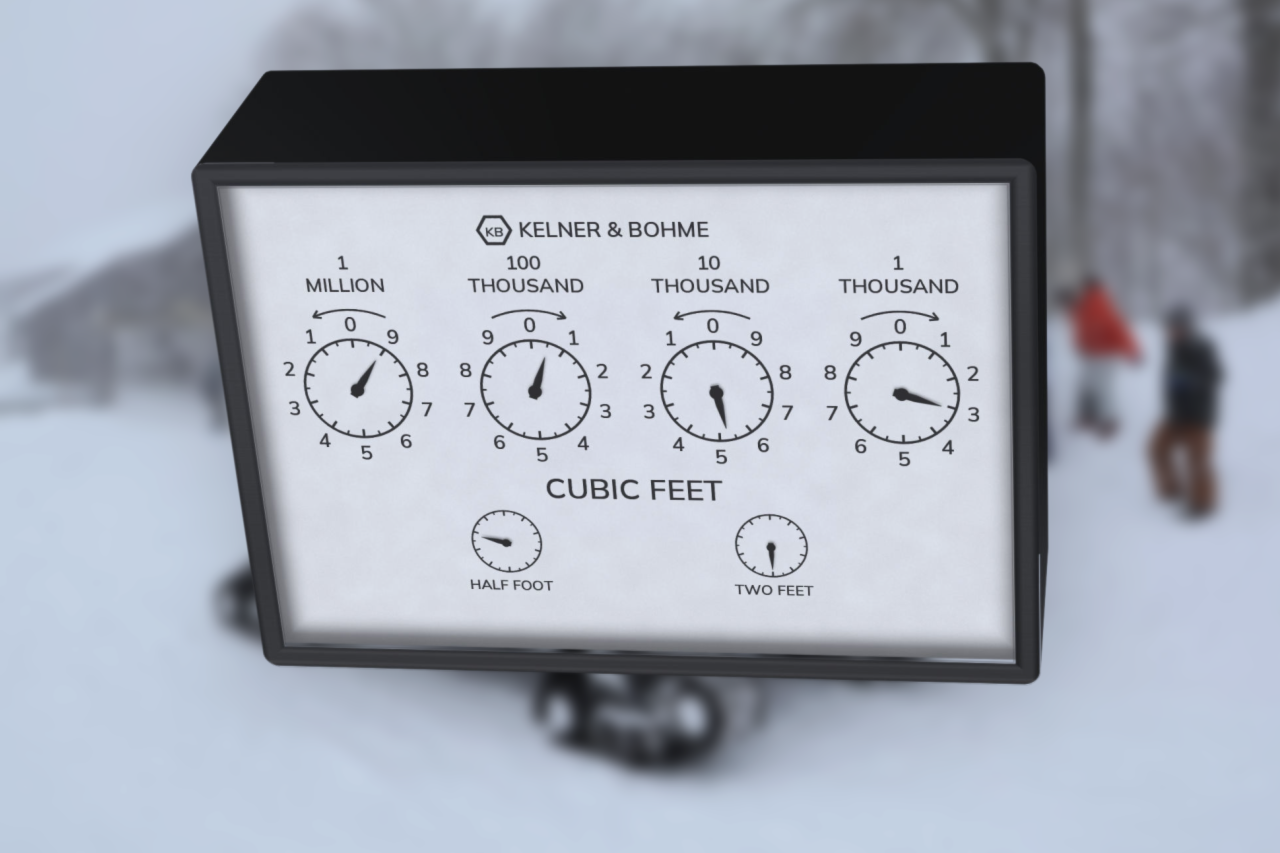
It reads 905300 ft³
